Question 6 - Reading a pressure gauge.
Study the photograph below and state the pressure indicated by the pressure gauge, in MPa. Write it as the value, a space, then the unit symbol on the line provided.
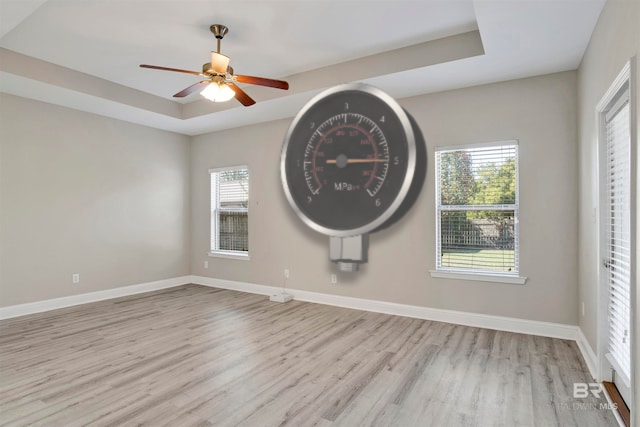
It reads 5 MPa
